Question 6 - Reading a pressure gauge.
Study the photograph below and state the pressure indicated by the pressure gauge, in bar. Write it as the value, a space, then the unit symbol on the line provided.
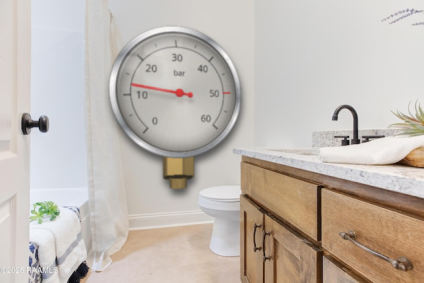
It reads 12.5 bar
